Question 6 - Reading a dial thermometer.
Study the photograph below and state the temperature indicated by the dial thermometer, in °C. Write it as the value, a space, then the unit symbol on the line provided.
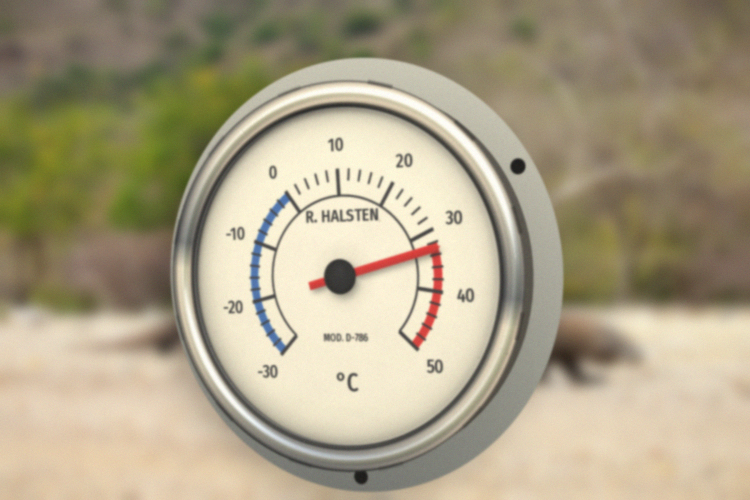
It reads 33 °C
